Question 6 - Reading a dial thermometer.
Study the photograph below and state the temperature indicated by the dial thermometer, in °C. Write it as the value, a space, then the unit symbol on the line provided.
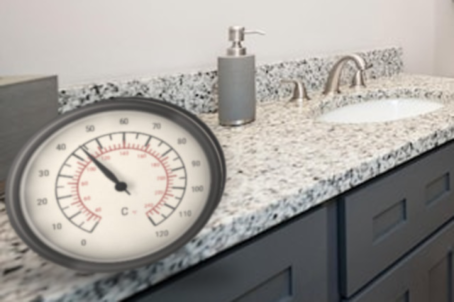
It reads 45 °C
